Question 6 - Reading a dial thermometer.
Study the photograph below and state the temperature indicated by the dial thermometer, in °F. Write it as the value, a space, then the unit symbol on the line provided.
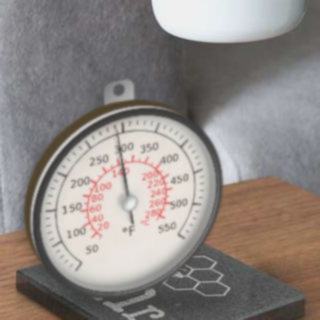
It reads 290 °F
